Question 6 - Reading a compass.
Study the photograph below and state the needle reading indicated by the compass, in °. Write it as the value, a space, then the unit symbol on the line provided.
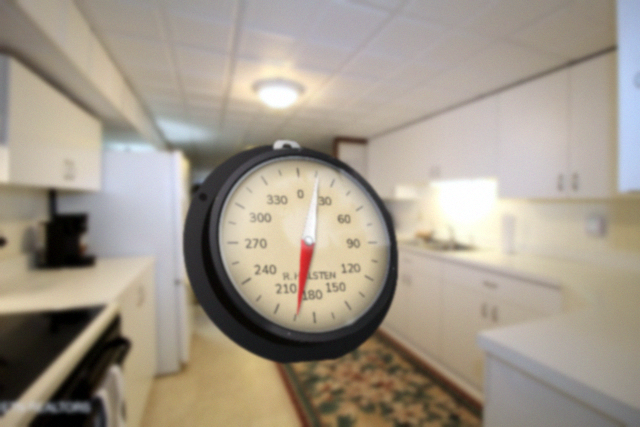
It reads 195 °
